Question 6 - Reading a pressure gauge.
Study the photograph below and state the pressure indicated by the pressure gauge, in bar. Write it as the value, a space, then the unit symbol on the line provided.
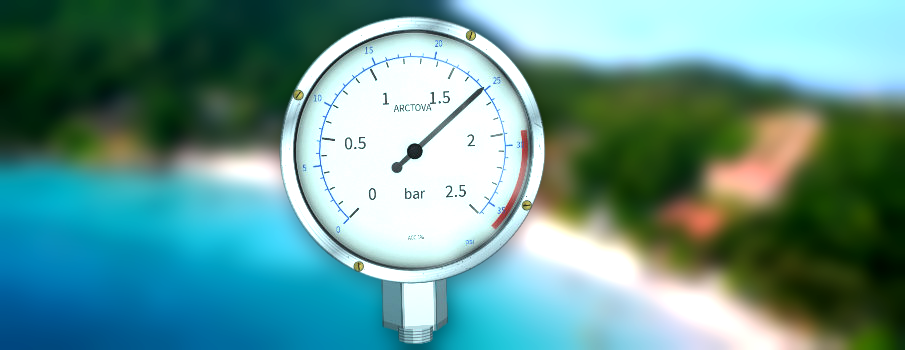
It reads 1.7 bar
